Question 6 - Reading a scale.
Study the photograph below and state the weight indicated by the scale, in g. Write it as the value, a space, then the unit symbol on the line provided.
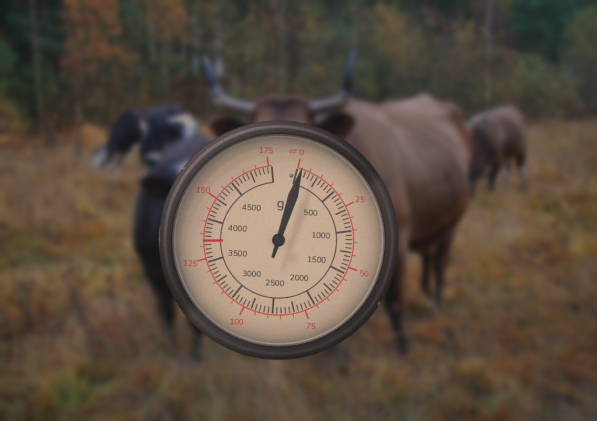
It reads 50 g
